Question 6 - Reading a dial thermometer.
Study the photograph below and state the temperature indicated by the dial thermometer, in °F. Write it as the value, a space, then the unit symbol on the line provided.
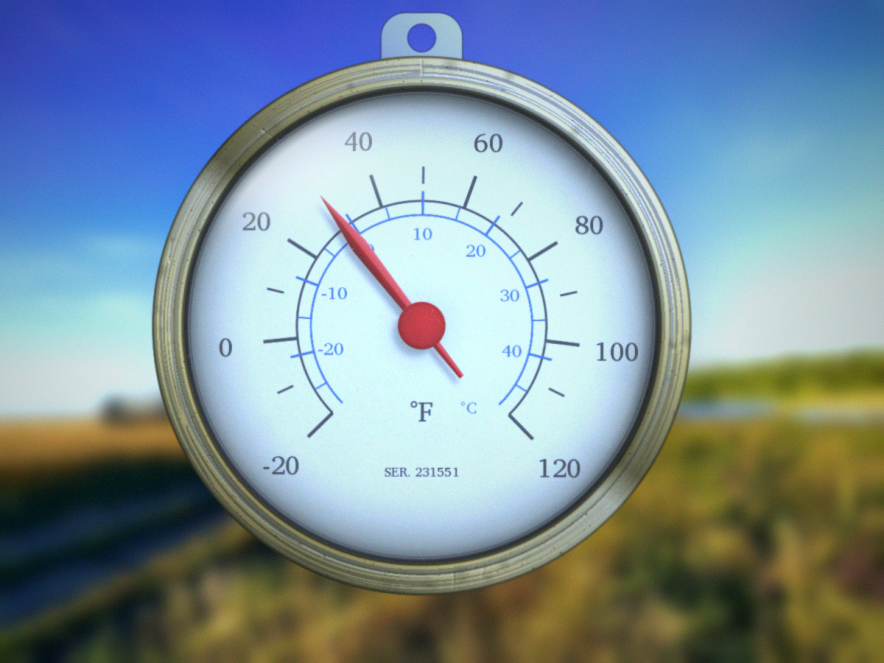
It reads 30 °F
